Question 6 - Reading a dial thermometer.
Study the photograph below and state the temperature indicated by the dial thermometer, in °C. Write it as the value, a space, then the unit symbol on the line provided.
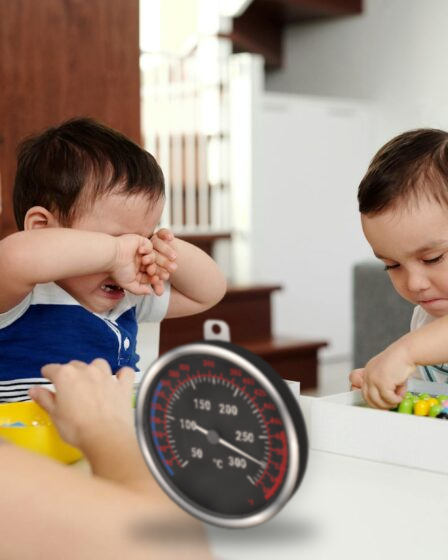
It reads 275 °C
